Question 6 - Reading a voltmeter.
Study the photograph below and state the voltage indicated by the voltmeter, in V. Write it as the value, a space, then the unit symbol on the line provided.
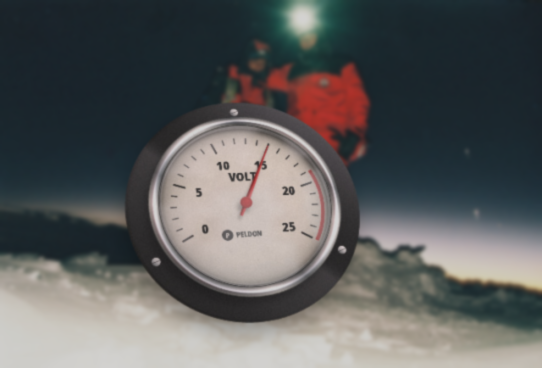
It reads 15 V
